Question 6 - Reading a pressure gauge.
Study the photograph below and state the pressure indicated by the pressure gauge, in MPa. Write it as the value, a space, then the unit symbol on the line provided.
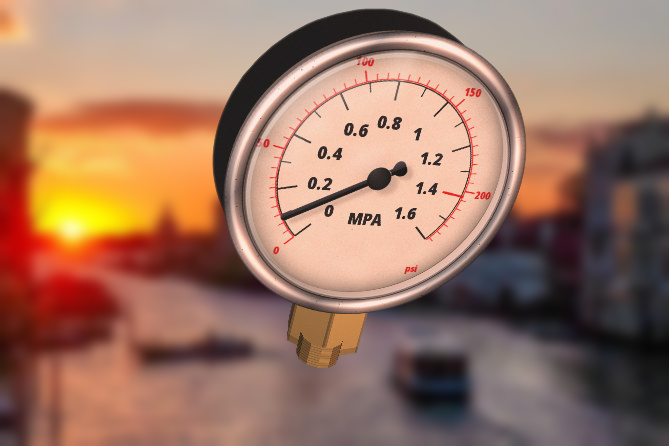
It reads 0.1 MPa
